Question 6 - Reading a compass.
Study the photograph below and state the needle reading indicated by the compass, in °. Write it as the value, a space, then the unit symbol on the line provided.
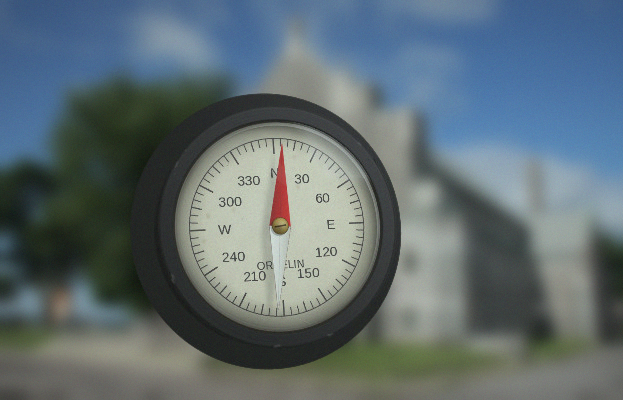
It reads 5 °
